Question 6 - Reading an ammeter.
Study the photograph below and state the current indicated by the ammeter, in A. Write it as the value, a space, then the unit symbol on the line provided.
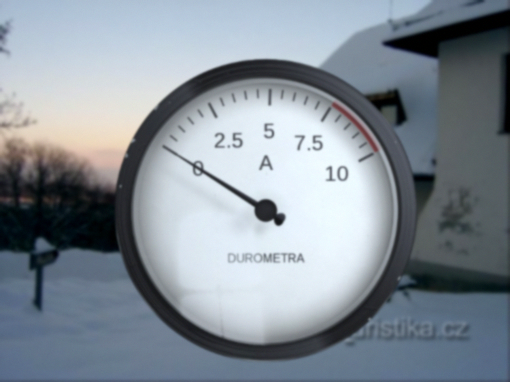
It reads 0 A
